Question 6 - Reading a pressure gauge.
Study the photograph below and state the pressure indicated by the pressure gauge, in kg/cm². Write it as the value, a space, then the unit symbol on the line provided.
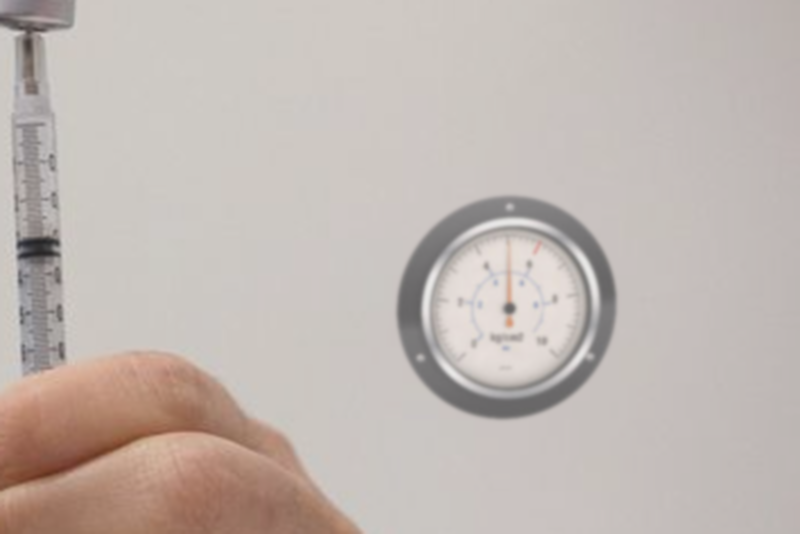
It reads 5 kg/cm²
